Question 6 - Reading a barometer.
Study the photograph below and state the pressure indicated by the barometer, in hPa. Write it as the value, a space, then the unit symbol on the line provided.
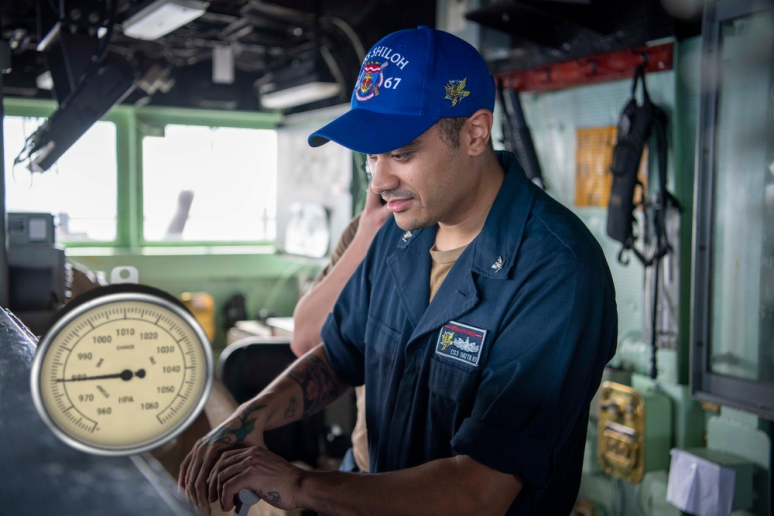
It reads 980 hPa
